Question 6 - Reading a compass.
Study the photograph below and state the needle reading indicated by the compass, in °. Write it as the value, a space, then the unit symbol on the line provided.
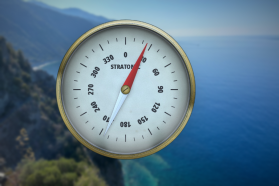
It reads 25 °
